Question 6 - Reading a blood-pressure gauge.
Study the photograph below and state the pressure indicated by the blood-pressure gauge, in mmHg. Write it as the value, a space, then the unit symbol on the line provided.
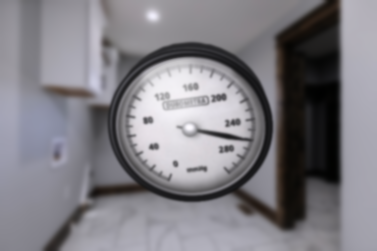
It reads 260 mmHg
